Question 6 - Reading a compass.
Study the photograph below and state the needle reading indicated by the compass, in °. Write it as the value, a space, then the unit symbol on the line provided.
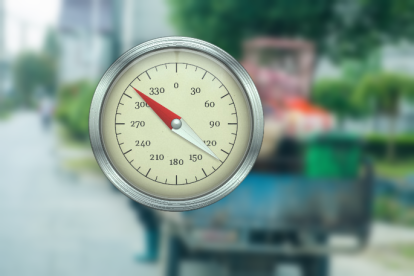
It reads 310 °
